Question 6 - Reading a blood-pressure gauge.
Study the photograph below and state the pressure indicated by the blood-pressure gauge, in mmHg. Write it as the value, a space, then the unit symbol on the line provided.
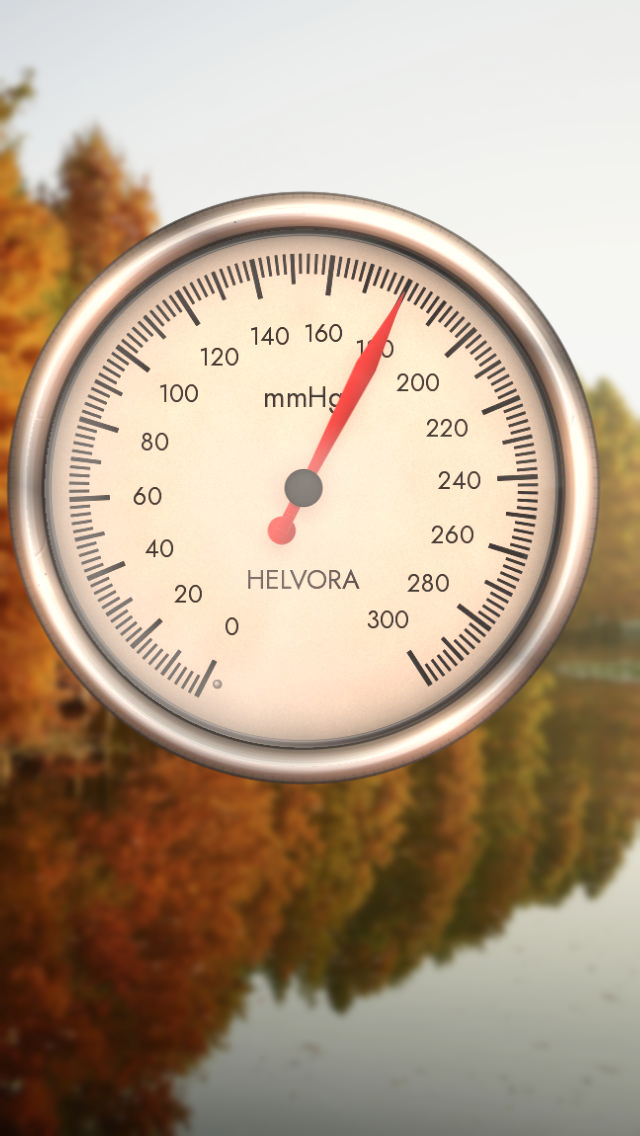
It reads 180 mmHg
